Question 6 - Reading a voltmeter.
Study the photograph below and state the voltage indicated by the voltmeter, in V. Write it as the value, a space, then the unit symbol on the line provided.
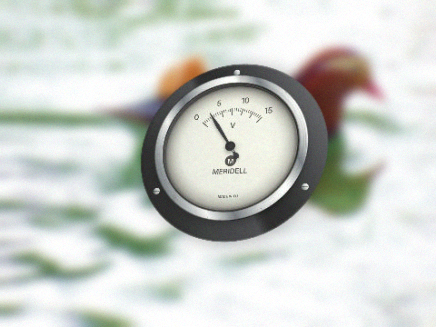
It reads 2.5 V
